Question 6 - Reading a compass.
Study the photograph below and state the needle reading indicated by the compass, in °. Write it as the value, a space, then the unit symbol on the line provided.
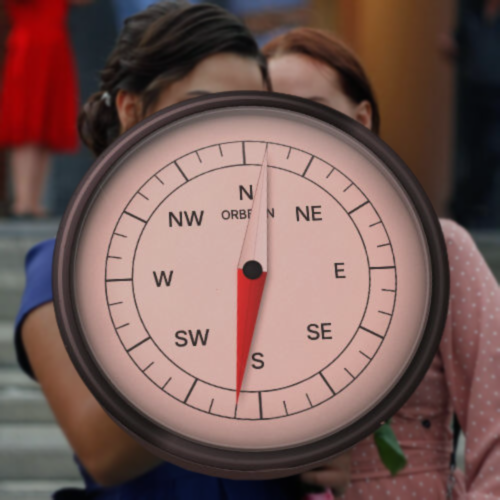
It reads 190 °
